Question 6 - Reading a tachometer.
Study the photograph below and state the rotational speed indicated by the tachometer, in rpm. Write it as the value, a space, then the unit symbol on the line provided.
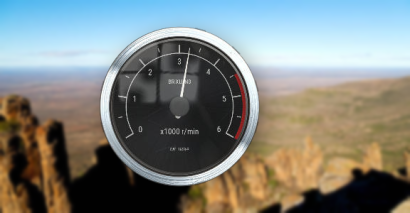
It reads 3250 rpm
